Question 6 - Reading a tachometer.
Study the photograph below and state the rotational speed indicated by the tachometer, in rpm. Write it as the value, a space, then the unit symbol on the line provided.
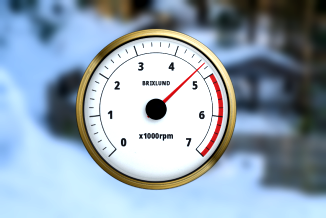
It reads 4700 rpm
